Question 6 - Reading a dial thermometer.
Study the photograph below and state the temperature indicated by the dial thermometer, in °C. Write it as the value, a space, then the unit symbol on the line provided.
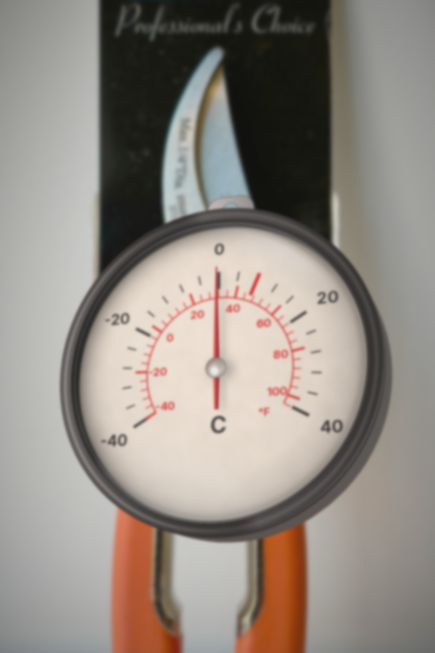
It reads 0 °C
